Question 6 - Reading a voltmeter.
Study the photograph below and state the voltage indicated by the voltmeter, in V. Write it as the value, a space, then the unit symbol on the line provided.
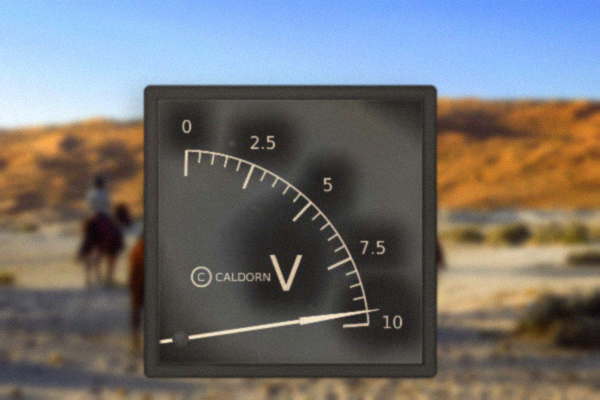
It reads 9.5 V
